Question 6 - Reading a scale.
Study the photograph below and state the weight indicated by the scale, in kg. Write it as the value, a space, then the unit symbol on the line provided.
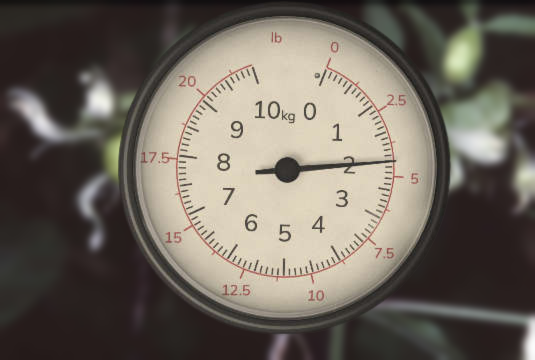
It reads 2 kg
